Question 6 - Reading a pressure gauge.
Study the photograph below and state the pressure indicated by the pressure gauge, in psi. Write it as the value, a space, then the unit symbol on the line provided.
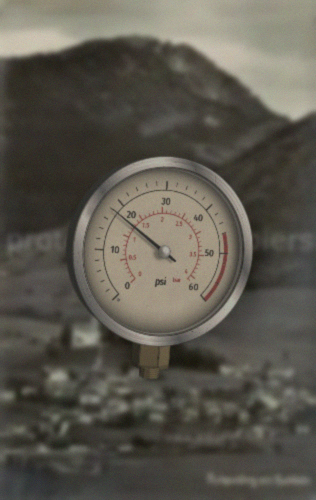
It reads 18 psi
